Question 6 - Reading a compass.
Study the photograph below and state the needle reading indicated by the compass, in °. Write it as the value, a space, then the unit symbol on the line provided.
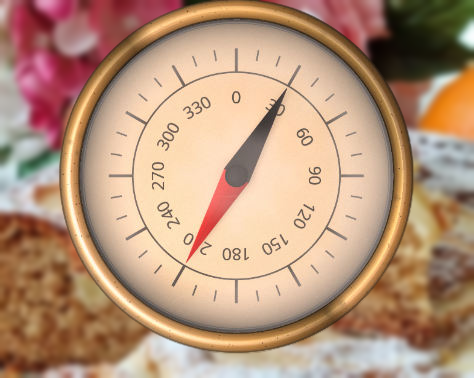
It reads 210 °
